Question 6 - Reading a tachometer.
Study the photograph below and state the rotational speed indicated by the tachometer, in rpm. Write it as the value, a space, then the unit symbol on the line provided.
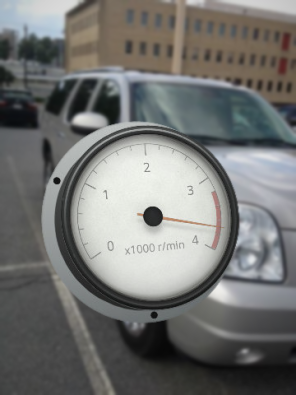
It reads 3700 rpm
